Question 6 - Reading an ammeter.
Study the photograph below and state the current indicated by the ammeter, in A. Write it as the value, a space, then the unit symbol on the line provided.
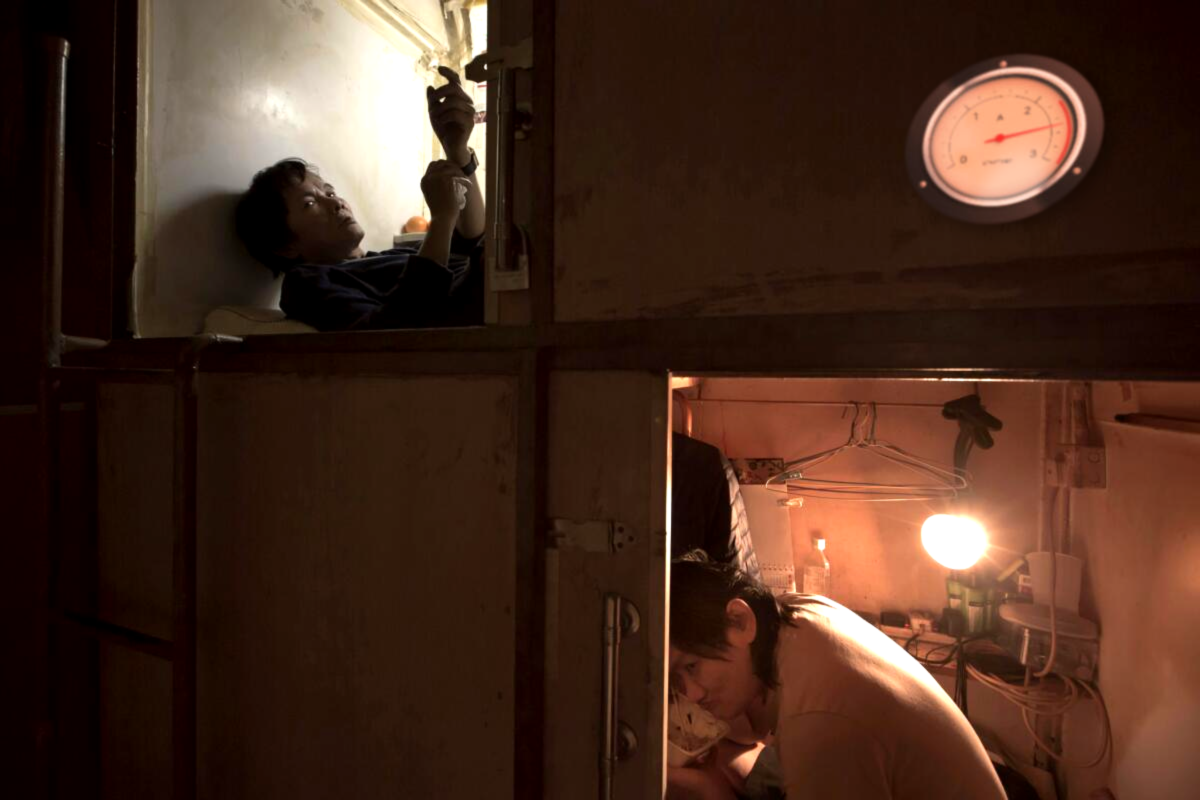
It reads 2.5 A
